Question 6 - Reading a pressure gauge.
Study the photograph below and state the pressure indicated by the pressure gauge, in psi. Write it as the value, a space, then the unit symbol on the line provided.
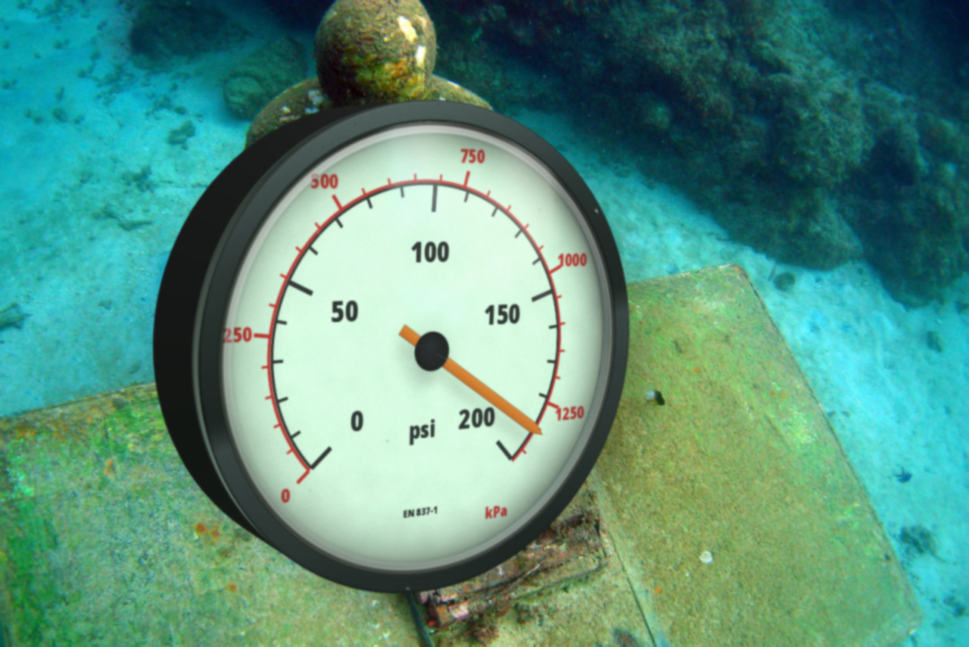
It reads 190 psi
